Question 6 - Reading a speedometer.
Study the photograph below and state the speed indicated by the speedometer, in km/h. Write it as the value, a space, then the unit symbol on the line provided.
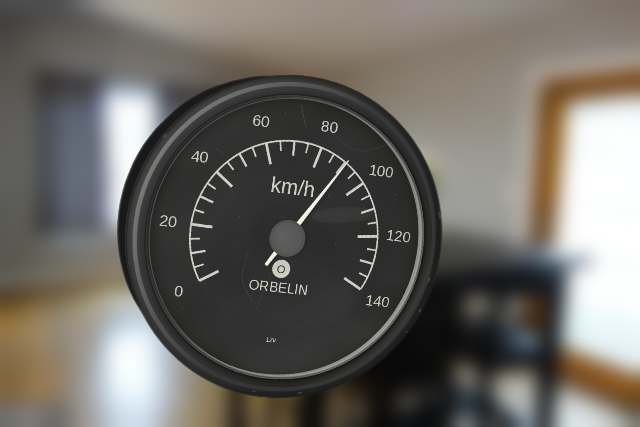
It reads 90 km/h
